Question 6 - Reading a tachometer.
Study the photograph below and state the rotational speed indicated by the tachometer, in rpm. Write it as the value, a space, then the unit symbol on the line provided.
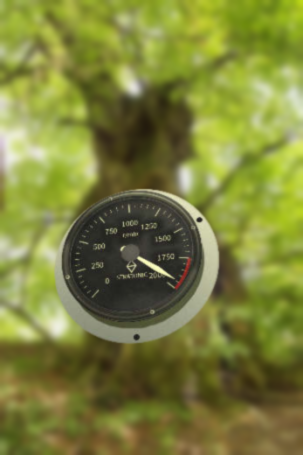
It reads 1950 rpm
